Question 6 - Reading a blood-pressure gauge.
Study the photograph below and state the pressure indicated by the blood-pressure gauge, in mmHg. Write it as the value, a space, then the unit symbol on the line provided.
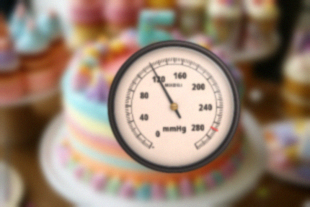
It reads 120 mmHg
